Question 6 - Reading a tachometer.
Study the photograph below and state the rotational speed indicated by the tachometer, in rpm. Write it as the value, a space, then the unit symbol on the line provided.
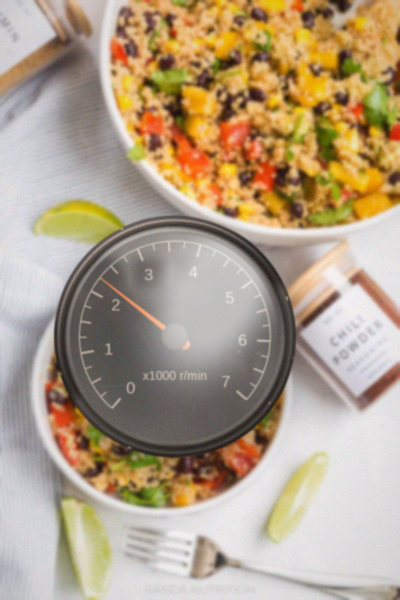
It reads 2250 rpm
